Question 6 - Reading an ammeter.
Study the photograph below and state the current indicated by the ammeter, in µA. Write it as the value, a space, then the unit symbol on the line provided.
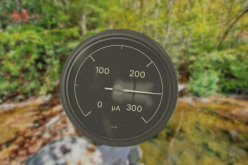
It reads 250 µA
